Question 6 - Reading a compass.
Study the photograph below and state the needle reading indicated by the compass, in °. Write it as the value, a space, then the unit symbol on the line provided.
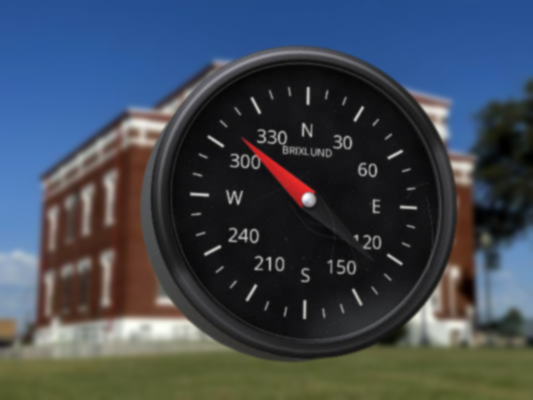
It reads 310 °
